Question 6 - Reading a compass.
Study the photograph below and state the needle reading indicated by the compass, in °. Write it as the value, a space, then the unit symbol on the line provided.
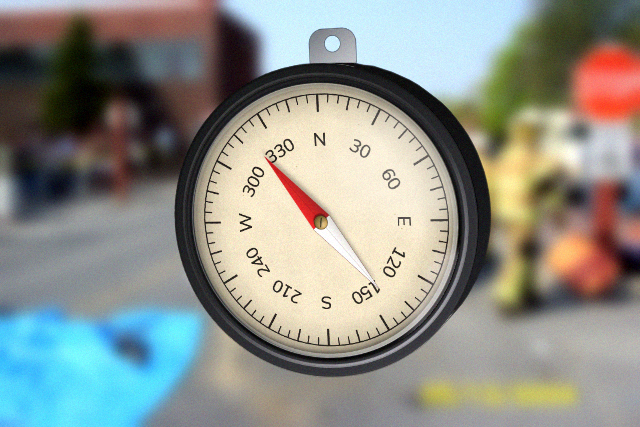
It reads 320 °
